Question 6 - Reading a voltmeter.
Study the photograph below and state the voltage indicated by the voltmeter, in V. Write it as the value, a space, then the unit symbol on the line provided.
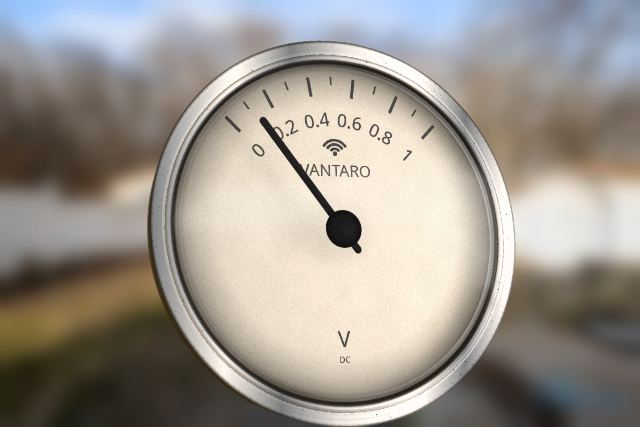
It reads 0.1 V
